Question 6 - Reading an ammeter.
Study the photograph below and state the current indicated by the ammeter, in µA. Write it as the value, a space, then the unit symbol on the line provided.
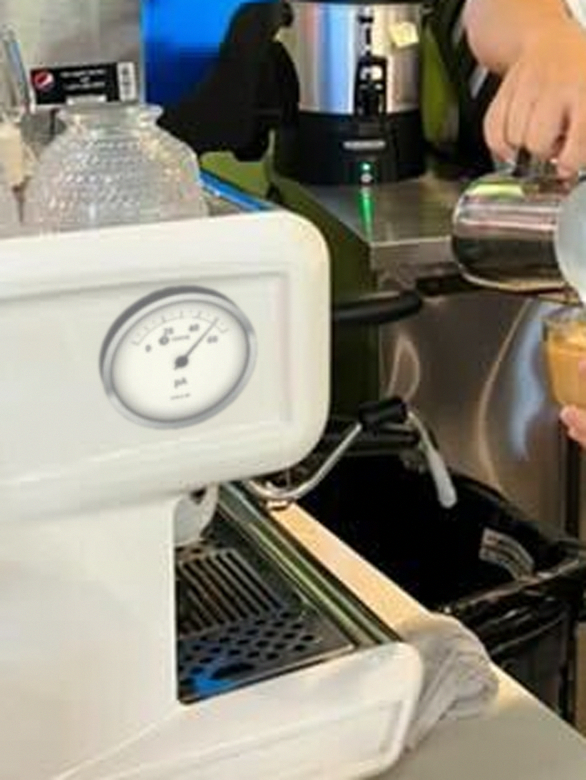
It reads 50 µA
